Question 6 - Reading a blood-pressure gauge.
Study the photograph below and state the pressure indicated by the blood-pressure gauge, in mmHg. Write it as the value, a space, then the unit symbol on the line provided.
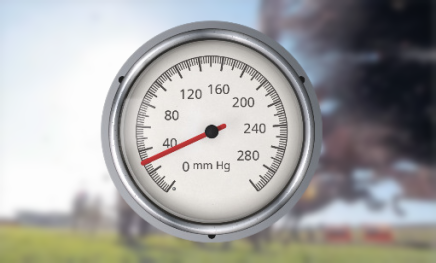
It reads 30 mmHg
